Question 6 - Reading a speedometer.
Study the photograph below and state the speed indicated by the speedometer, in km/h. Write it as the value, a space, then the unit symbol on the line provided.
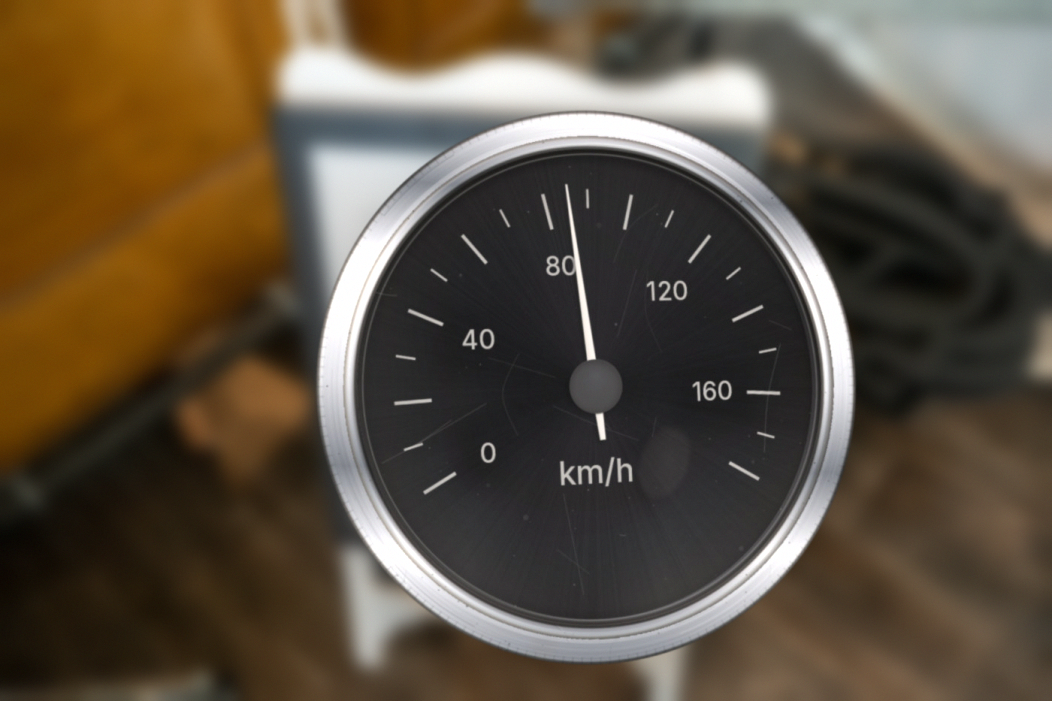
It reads 85 km/h
